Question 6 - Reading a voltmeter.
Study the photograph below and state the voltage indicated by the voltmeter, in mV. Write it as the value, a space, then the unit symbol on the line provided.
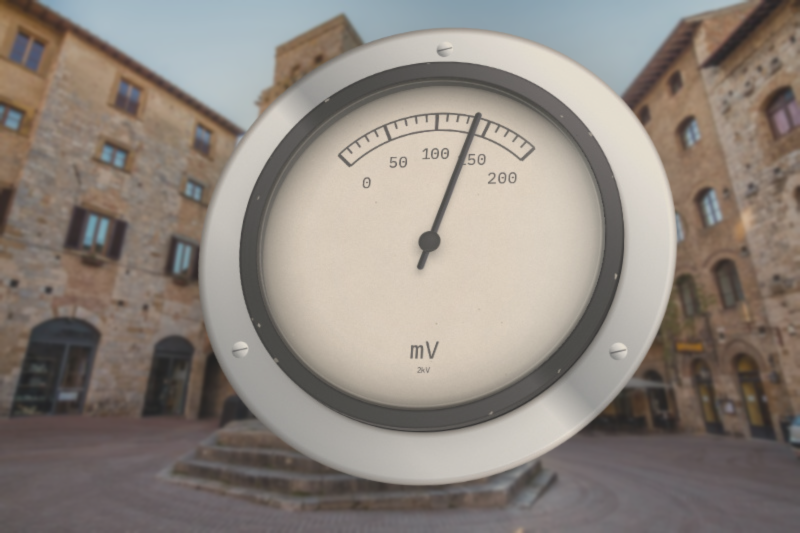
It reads 140 mV
